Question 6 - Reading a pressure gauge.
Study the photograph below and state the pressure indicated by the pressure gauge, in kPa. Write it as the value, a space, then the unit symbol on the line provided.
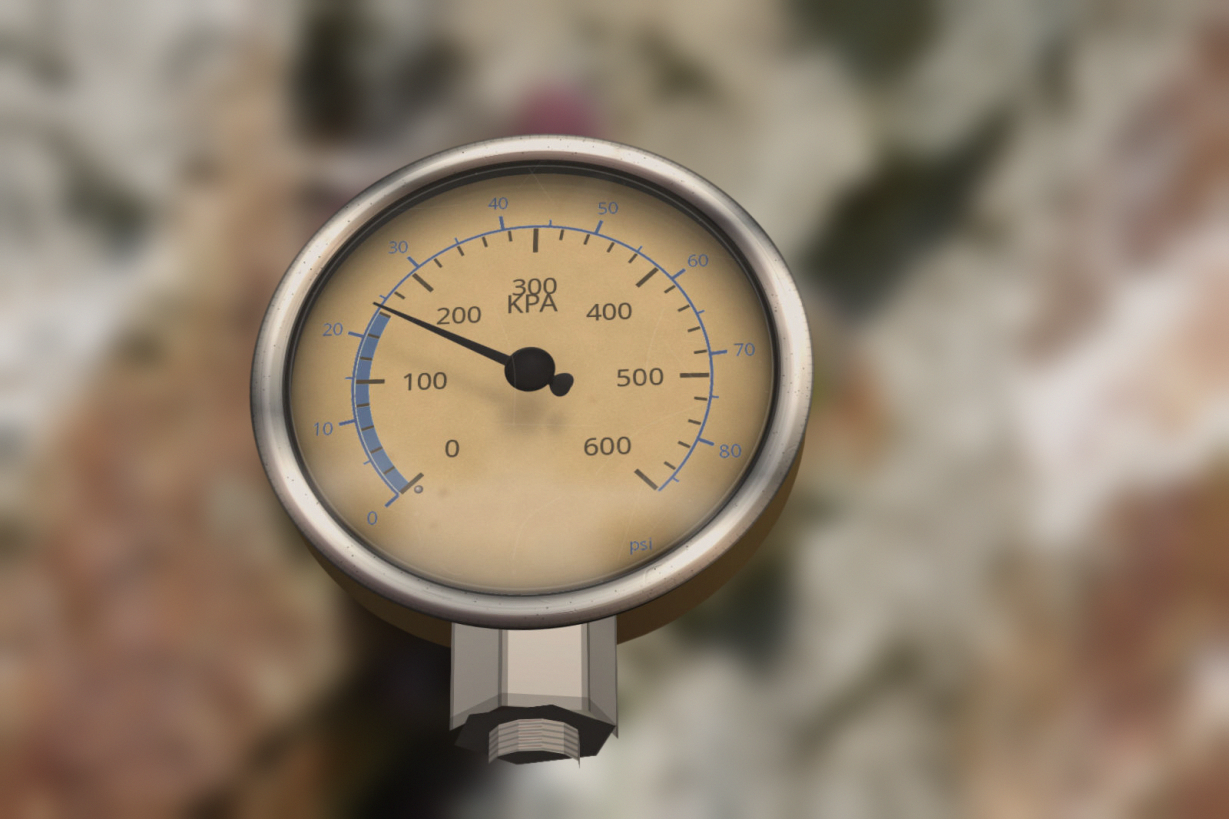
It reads 160 kPa
